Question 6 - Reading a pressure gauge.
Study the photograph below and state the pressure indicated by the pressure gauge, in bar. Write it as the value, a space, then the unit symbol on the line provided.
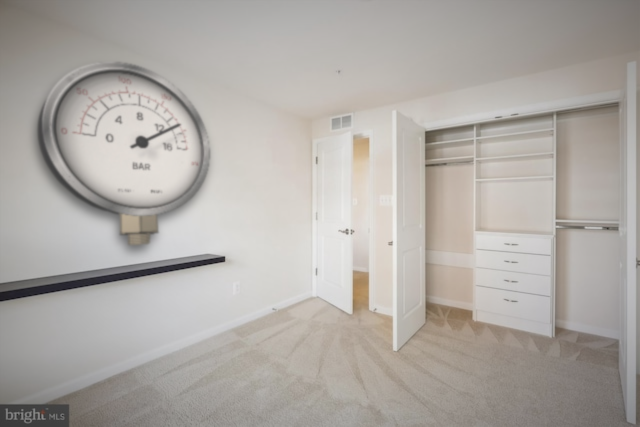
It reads 13 bar
